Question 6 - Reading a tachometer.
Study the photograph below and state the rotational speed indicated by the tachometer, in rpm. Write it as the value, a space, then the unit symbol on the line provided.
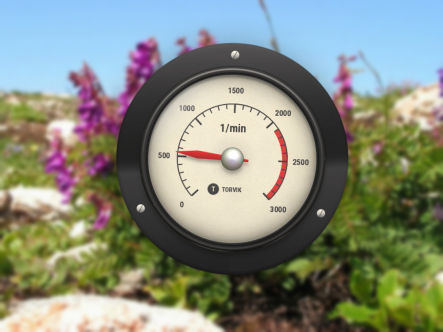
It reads 550 rpm
